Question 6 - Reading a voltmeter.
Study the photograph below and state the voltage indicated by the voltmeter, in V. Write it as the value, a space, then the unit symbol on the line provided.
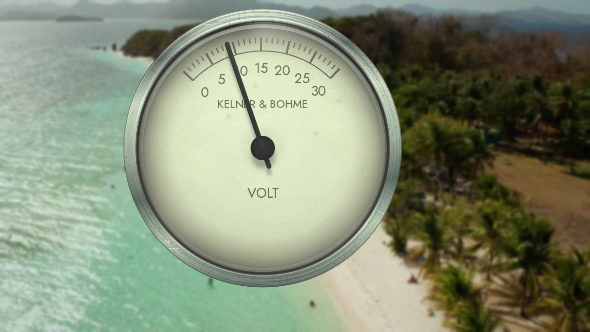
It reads 9 V
